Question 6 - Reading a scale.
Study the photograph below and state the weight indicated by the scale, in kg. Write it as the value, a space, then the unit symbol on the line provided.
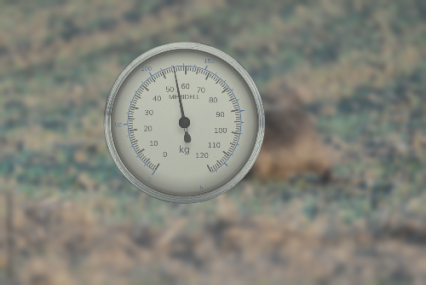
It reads 55 kg
